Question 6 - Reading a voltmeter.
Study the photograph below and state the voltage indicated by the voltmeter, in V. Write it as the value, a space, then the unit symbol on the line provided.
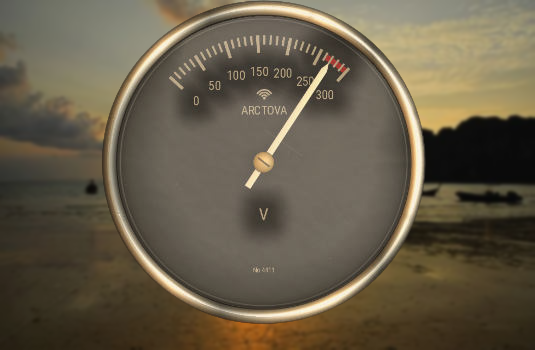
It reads 270 V
